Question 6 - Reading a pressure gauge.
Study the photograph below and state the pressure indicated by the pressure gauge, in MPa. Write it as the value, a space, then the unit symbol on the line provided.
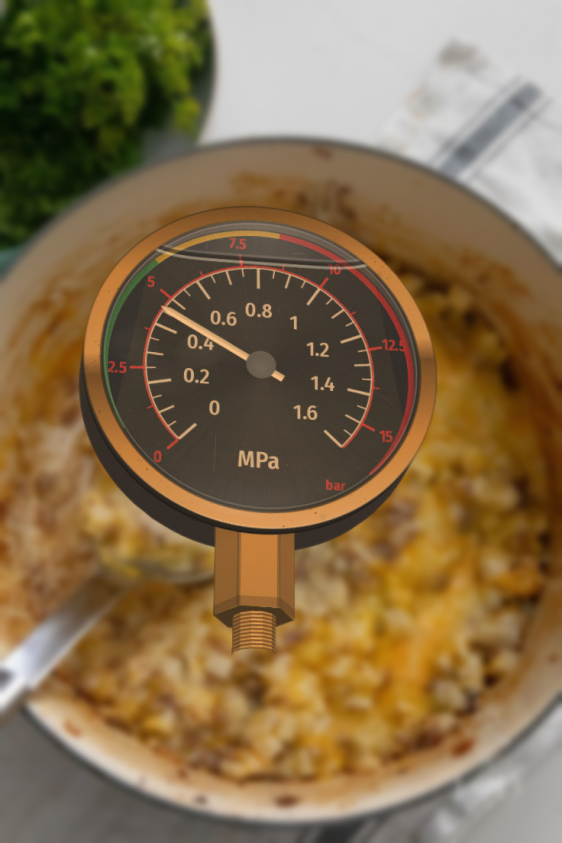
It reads 0.45 MPa
